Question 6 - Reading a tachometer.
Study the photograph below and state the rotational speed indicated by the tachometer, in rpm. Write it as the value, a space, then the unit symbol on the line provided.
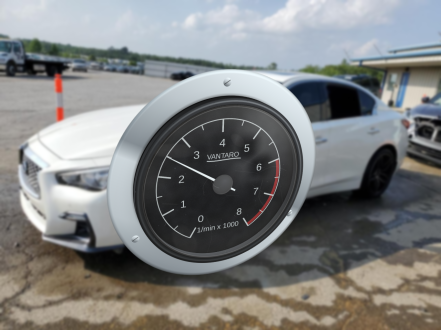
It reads 2500 rpm
